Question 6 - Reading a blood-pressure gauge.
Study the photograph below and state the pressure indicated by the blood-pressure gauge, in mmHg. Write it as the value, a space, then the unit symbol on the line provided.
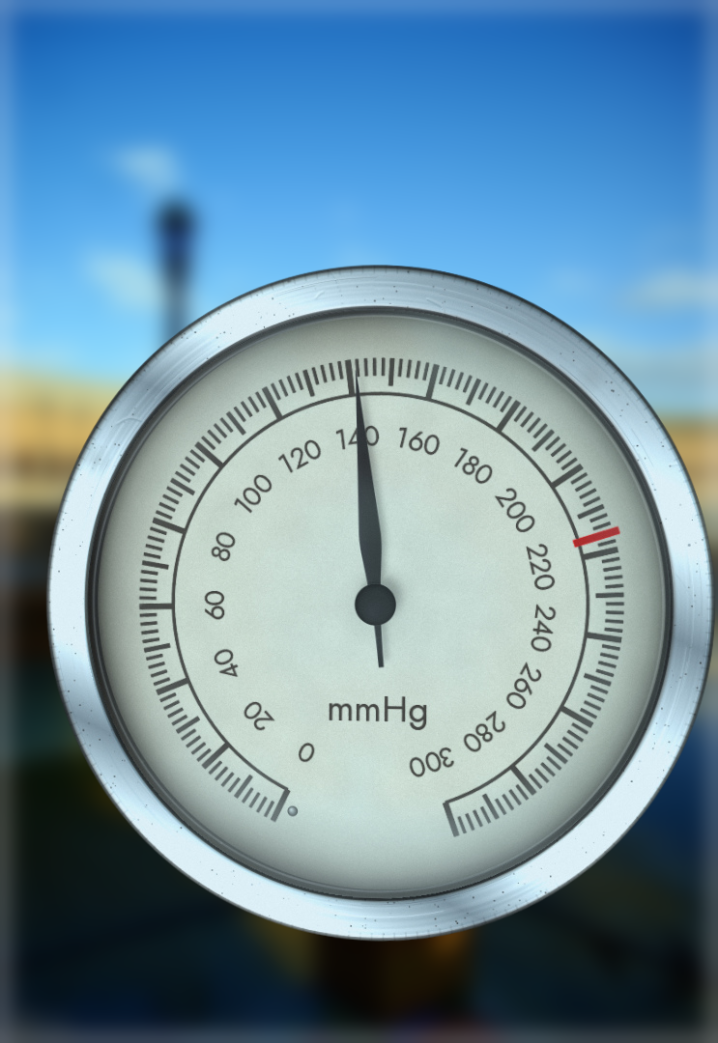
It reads 142 mmHg
